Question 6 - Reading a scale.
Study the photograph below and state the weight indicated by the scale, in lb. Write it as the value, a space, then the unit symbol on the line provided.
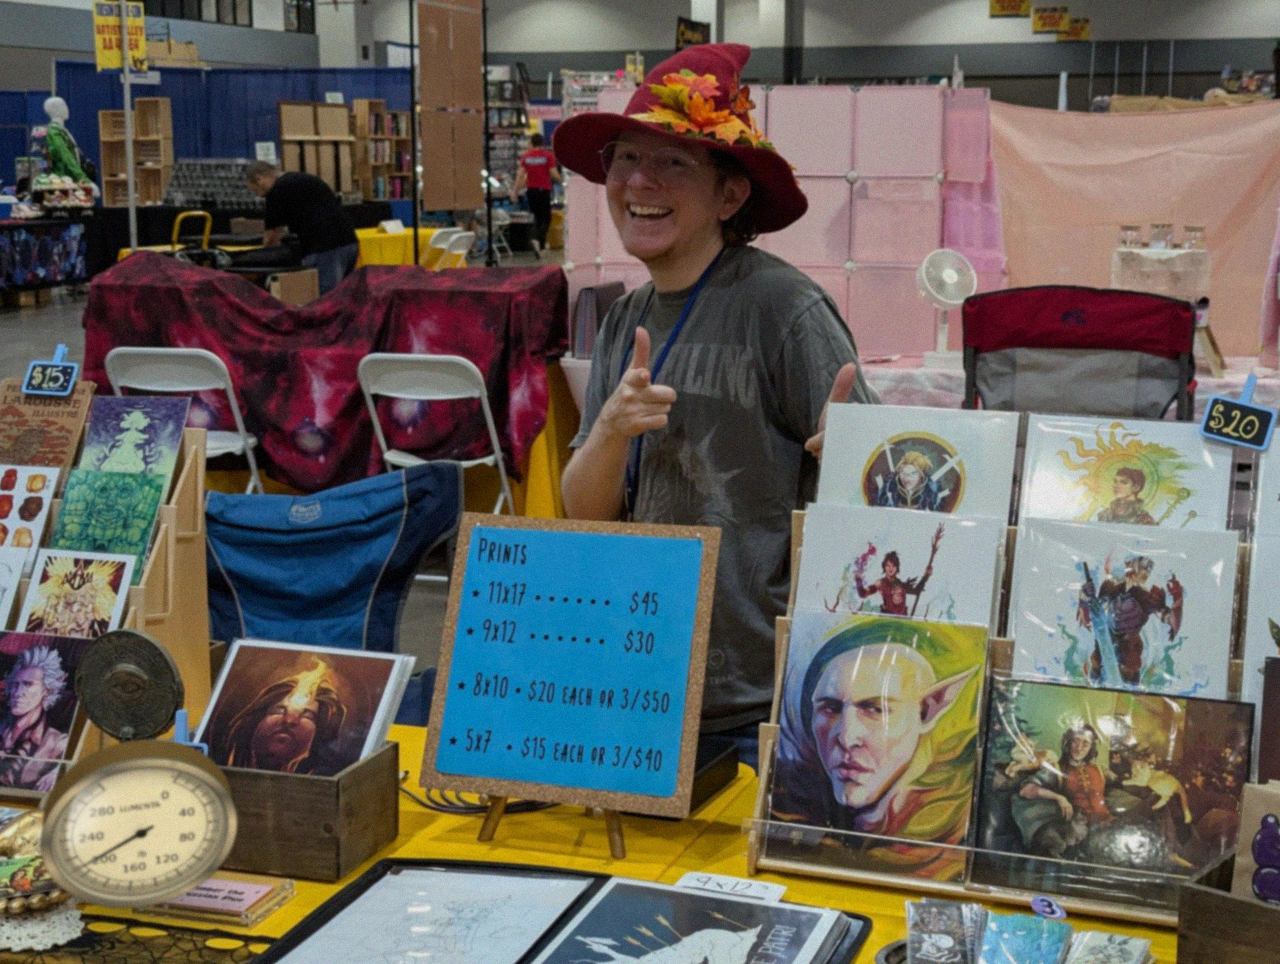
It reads 210 lb
